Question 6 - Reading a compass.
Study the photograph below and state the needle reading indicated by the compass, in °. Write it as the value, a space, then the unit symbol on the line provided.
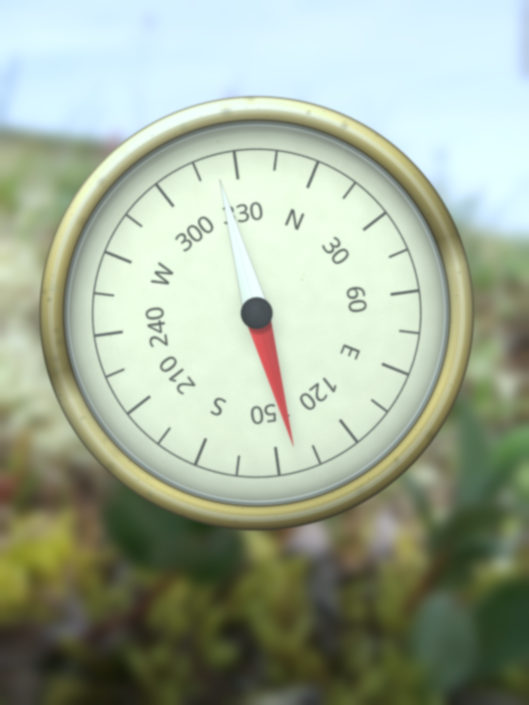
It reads 142.5 °
